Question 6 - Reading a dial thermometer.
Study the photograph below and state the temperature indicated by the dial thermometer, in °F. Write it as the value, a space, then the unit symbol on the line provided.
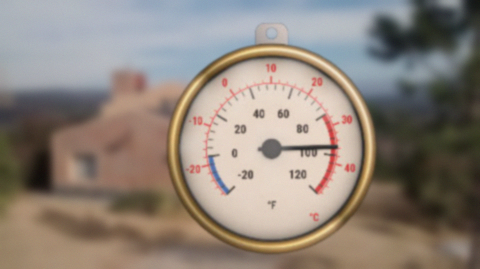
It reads 96 °F
